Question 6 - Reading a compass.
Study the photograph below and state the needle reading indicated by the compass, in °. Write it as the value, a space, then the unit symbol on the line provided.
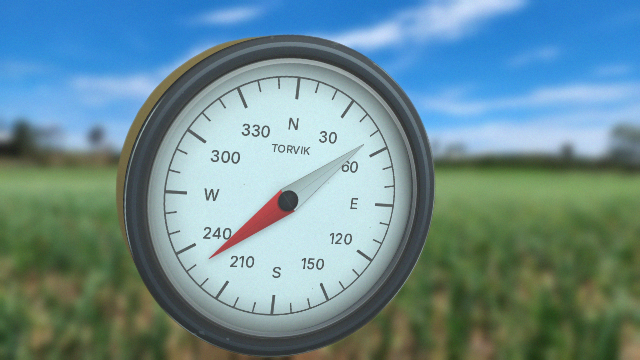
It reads 230 °
